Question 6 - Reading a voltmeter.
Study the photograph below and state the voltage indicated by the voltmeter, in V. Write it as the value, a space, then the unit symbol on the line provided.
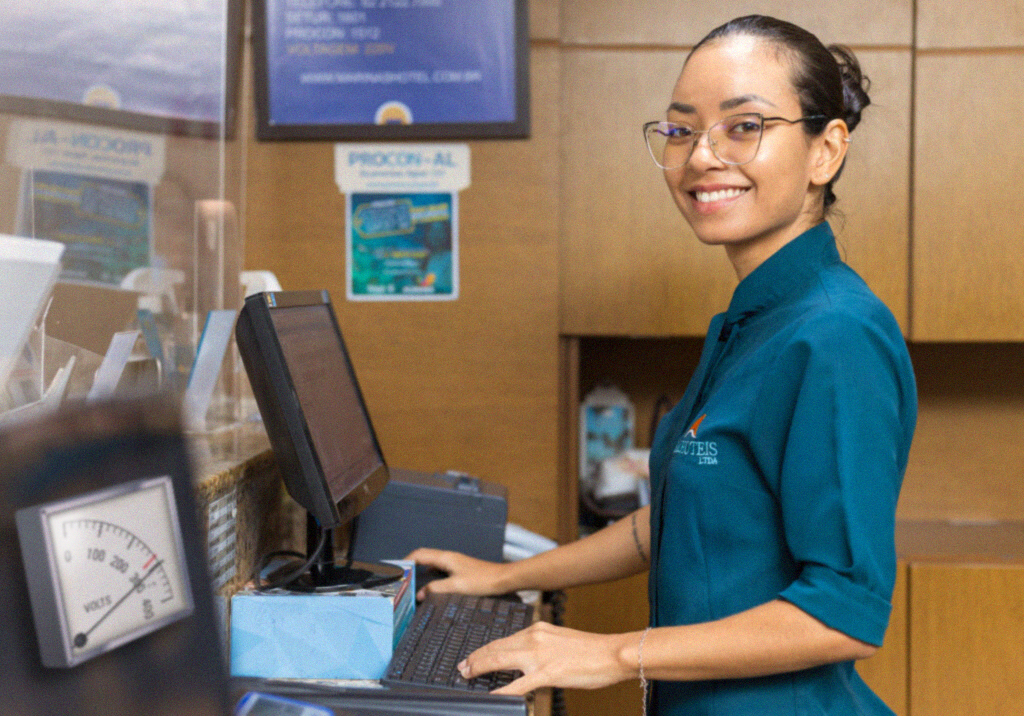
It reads 300 V
